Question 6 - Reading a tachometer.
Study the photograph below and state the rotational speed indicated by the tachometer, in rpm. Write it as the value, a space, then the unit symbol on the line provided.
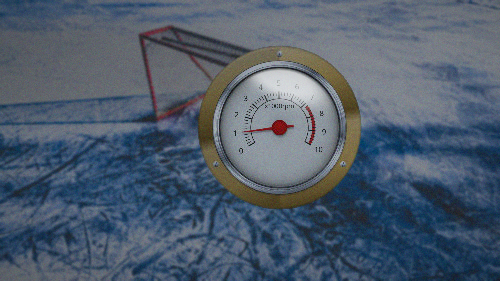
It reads 1000 rpm
